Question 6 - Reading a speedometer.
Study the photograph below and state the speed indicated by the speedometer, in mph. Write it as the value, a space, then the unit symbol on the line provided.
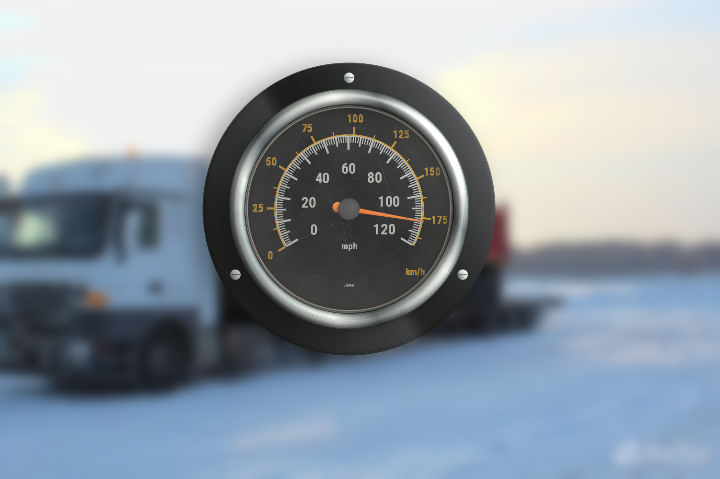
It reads 110 mph
